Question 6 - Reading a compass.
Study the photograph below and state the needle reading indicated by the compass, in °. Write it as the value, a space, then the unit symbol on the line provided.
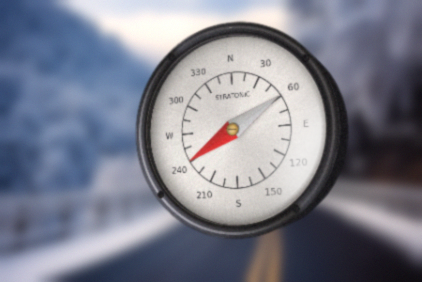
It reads 240 °
